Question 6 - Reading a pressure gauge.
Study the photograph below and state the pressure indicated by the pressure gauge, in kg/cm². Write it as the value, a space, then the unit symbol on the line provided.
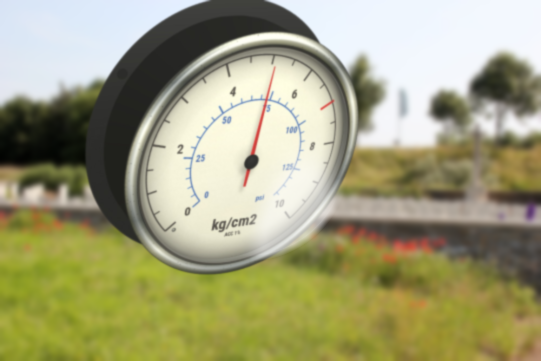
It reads 5 kg/cm²
